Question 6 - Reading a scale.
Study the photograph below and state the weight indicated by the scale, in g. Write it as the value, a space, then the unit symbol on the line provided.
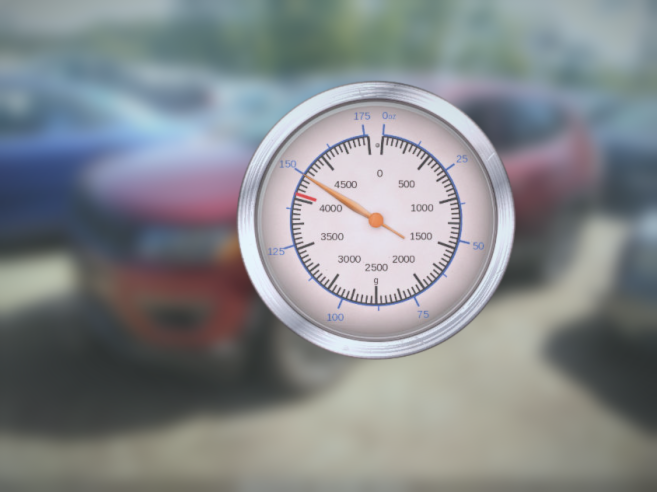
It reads 4250 g
